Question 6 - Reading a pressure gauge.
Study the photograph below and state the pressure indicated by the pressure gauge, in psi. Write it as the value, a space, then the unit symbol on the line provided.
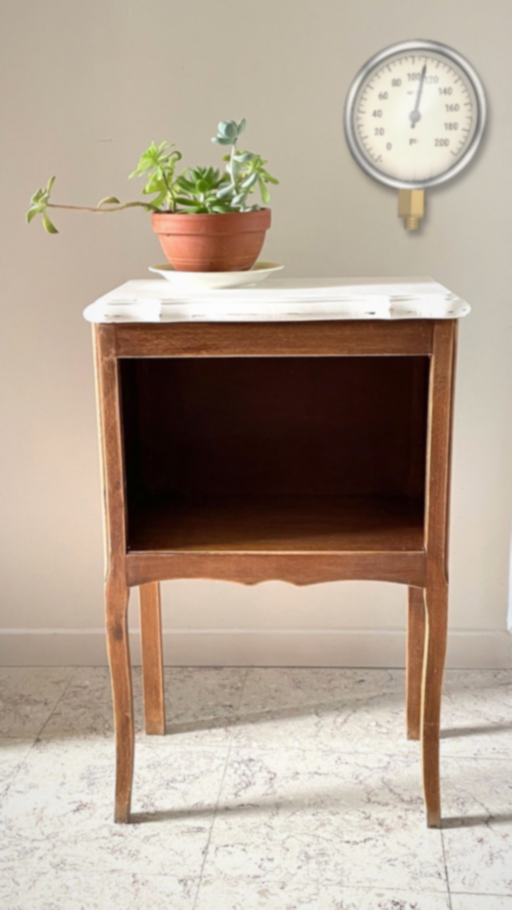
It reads 110 psi
